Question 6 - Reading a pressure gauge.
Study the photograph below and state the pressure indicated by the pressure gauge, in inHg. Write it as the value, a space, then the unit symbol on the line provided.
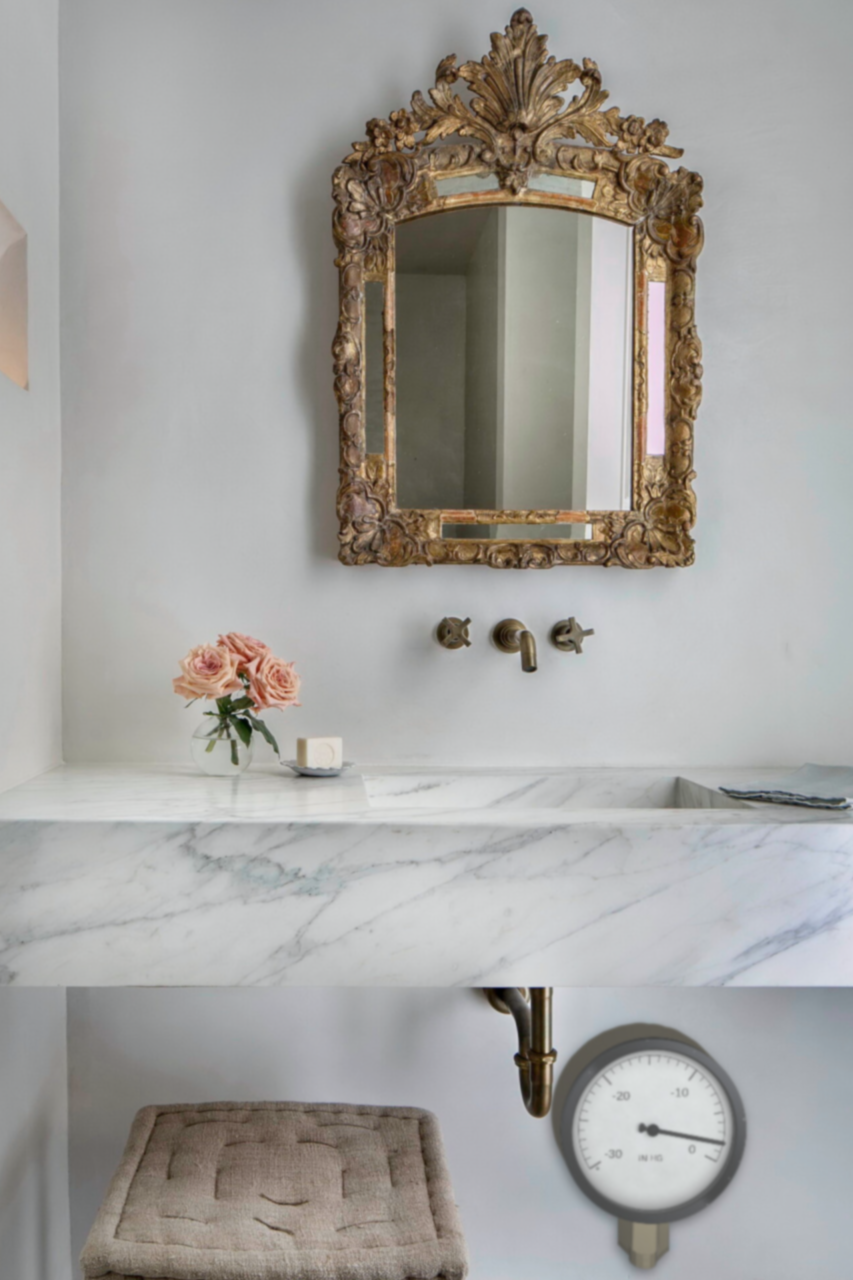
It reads -2 inHg
